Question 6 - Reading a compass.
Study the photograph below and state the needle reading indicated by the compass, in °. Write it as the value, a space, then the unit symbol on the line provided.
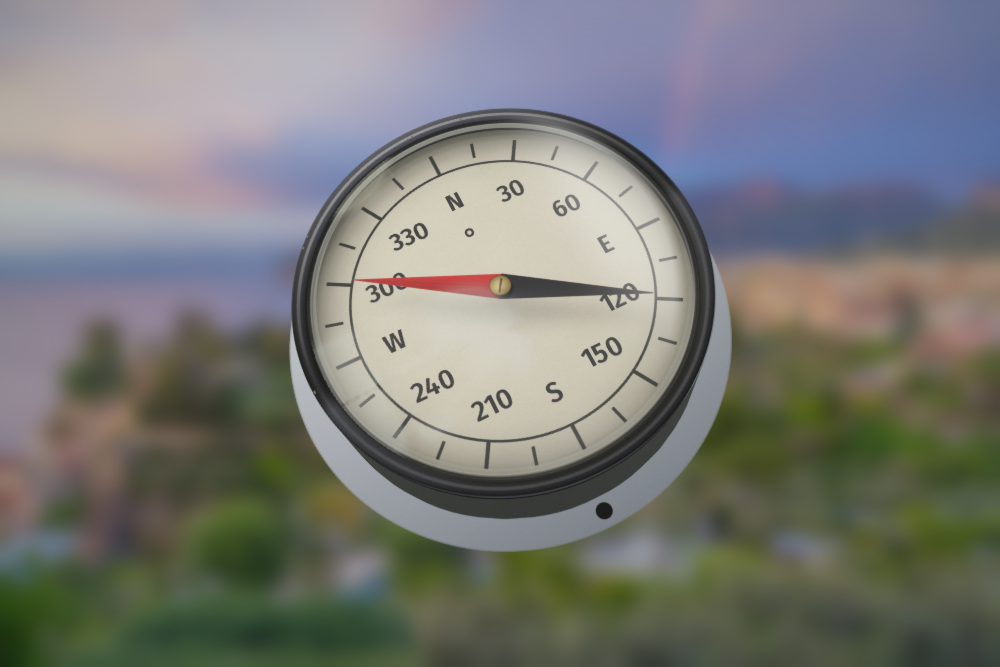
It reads 300 °
